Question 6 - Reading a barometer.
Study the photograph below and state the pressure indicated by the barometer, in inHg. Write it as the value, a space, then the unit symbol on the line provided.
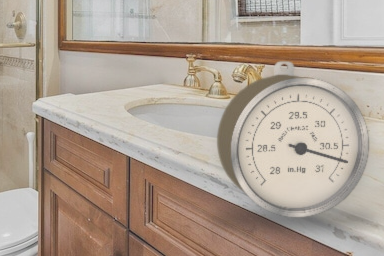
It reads 30.7 inHg
